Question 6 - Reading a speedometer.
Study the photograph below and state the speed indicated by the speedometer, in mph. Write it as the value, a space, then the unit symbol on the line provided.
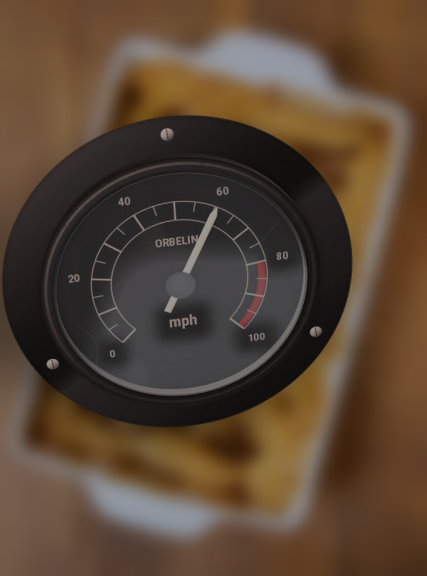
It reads 60 mph
